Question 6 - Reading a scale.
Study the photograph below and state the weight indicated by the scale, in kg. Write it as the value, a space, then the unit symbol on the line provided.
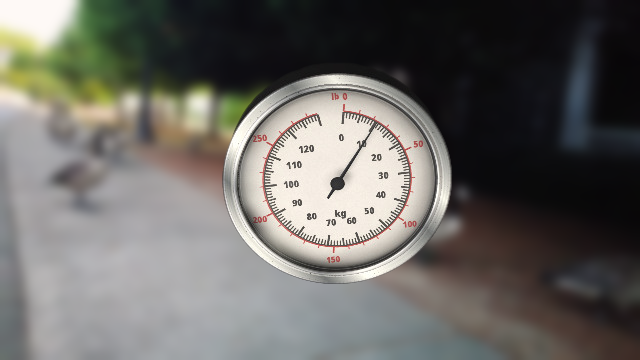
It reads 10 kg
